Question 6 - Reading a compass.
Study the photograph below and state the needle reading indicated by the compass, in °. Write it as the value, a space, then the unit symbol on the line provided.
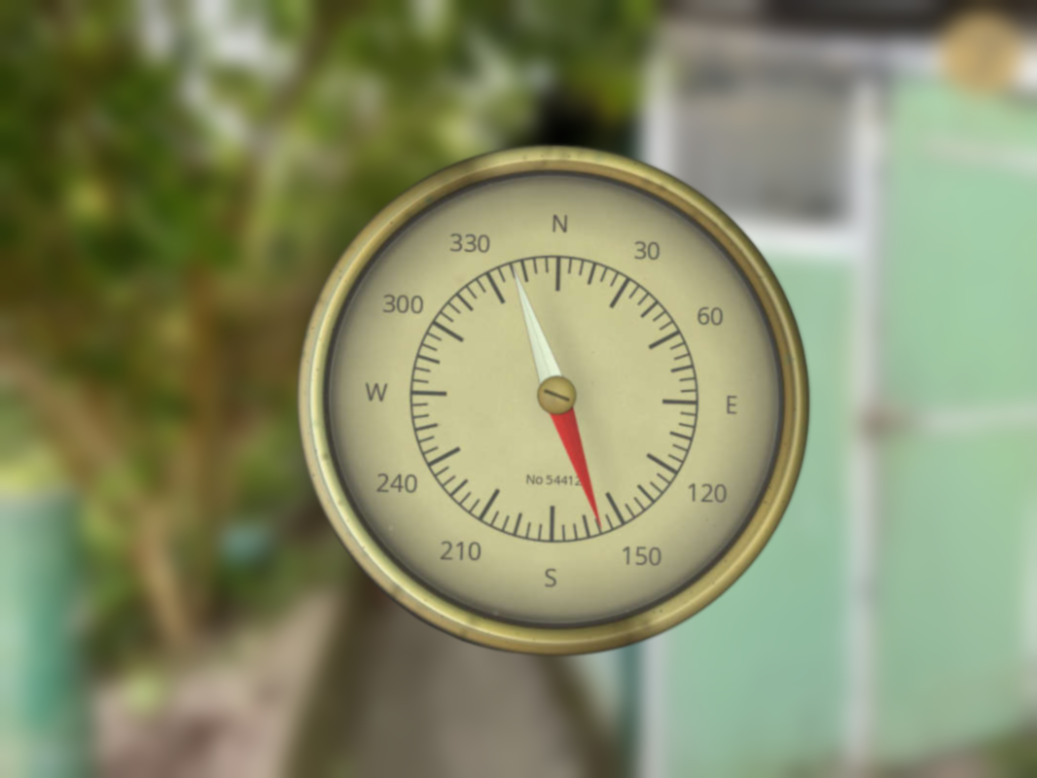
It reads 160 °
